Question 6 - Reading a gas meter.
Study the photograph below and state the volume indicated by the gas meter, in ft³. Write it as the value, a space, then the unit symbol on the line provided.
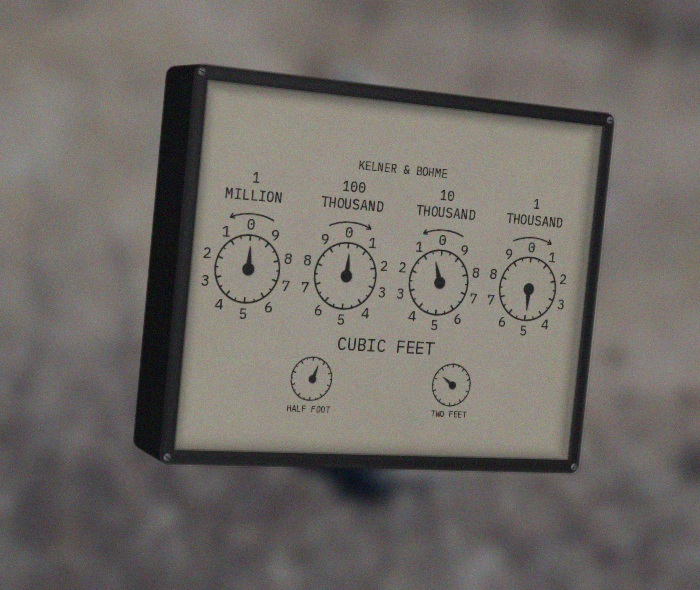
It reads 500 ft³
